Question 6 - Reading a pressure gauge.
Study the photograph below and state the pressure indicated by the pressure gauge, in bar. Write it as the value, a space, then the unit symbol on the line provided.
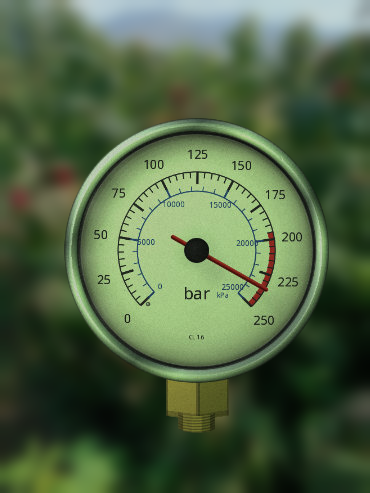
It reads 235 bar
